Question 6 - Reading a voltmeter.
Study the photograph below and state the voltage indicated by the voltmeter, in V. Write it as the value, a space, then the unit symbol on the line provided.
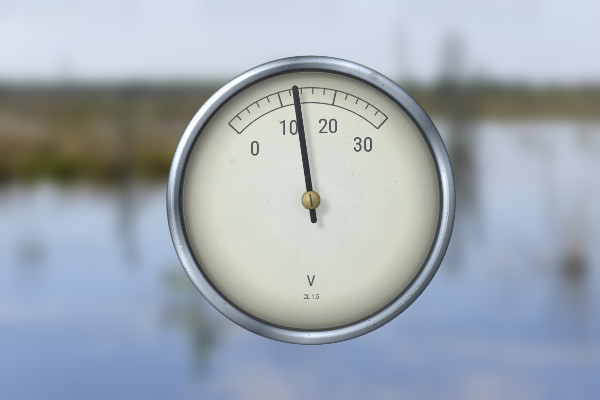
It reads 13 V
